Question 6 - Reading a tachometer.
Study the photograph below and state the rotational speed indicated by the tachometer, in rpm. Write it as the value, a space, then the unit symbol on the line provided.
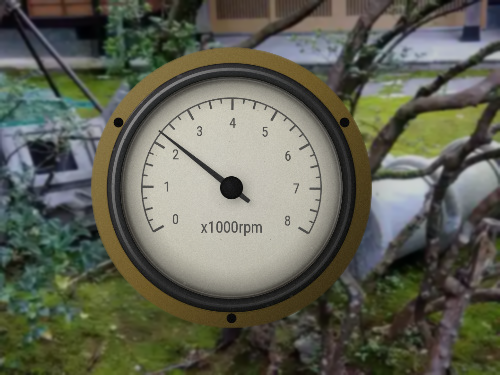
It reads 2250 rpm
